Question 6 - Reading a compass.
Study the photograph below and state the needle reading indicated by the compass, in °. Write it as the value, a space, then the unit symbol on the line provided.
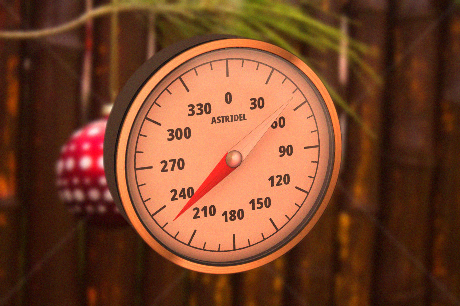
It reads 230 °
